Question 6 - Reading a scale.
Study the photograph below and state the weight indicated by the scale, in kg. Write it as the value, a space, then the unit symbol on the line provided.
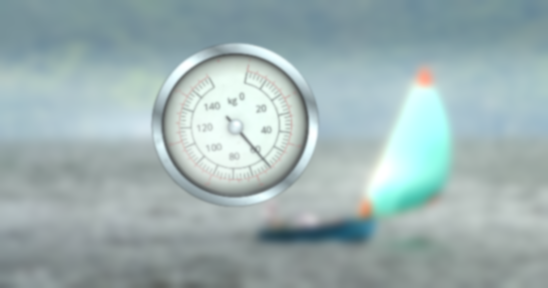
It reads 60 kg
